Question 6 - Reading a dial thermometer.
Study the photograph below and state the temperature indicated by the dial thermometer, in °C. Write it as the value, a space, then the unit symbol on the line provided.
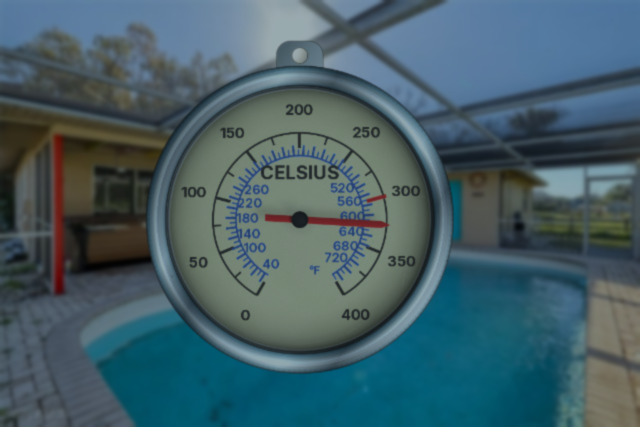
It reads 325 °C
